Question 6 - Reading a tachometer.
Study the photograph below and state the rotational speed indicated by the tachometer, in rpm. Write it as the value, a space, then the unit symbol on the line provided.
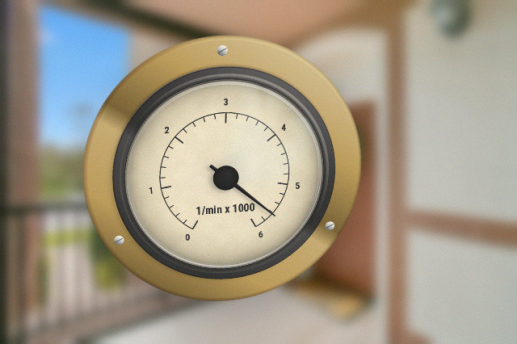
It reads 5600 rpm
